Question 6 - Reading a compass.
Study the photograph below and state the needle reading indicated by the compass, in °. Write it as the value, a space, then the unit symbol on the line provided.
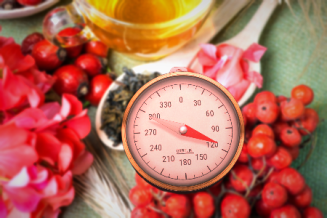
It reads 115 °
